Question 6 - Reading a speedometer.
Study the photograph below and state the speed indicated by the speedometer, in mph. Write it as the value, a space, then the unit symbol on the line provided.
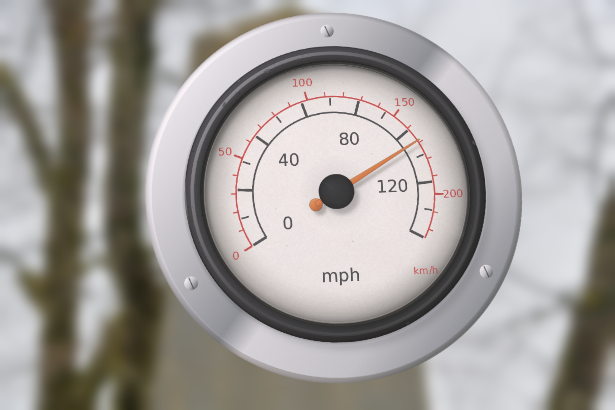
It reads 105 mph
